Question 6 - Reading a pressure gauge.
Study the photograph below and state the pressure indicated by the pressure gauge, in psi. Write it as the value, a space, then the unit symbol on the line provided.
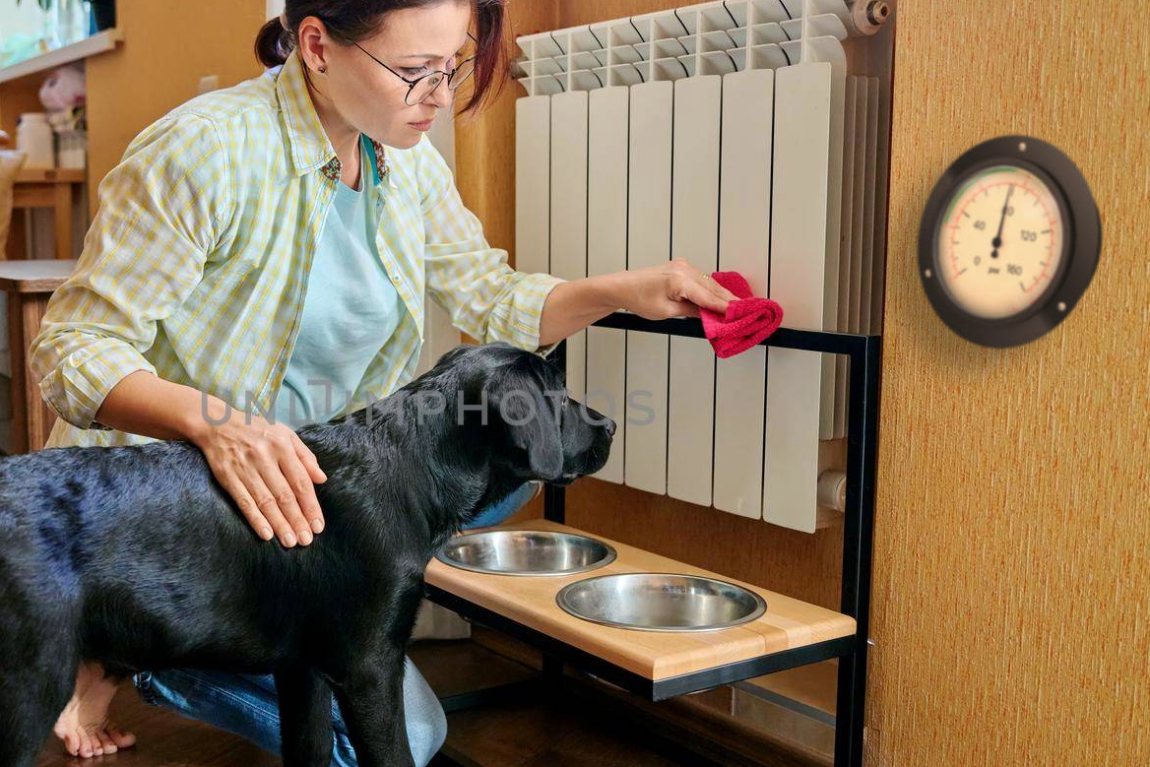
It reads 80 psi
